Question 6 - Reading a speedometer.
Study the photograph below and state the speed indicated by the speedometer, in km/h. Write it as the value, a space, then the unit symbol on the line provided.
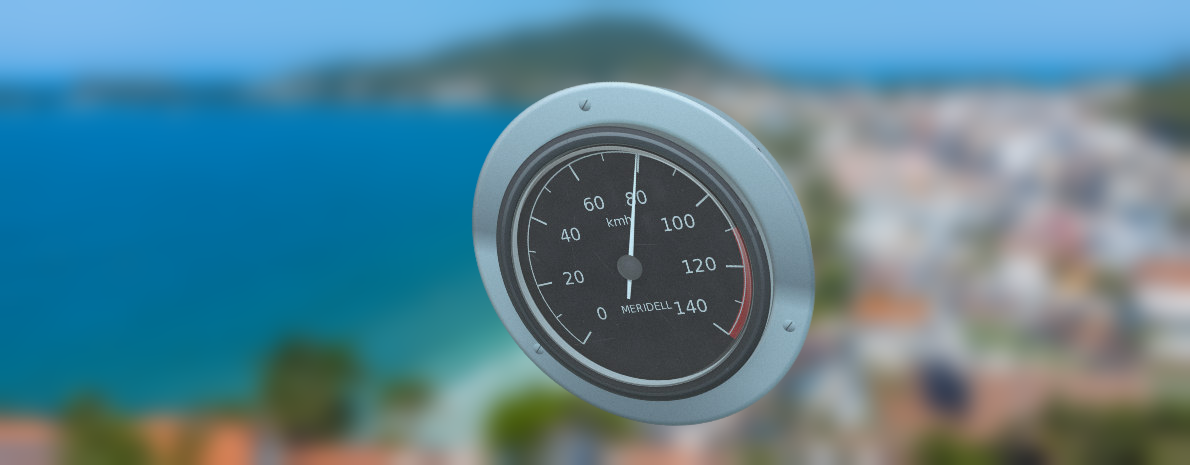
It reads 80 km/h
